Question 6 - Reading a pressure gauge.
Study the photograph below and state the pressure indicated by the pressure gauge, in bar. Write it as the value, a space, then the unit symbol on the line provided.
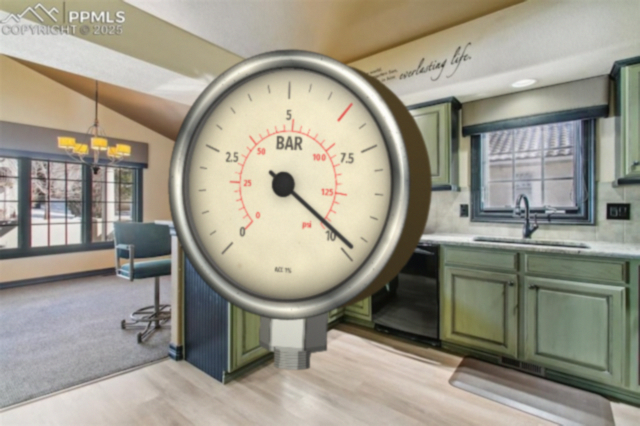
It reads 9.75 bar
